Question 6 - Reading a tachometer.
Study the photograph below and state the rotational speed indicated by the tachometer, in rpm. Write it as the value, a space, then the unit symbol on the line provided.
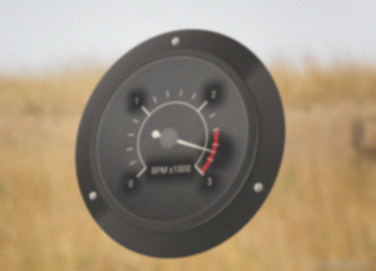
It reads 2700 rpm
